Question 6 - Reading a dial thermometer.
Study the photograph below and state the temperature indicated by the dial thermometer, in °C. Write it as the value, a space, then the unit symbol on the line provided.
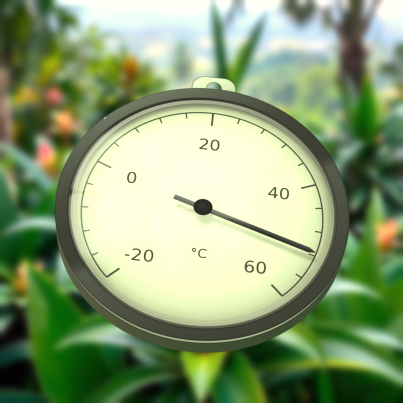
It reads 52 °C
